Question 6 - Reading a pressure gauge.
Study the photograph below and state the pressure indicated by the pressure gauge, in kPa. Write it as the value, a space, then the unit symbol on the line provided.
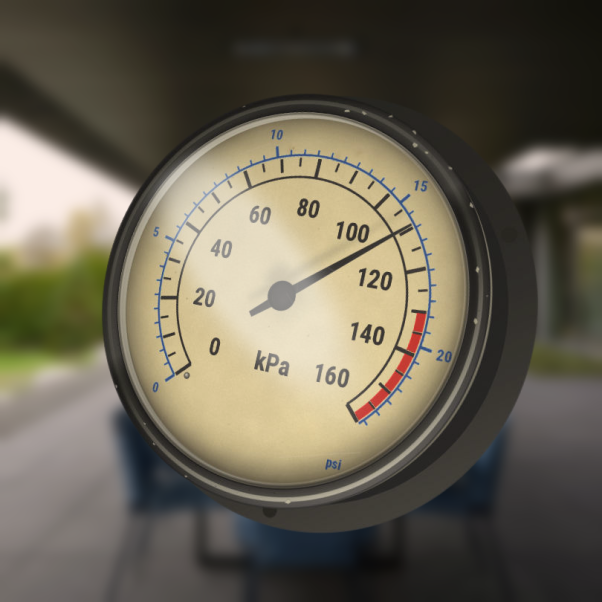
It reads 110 kPa
